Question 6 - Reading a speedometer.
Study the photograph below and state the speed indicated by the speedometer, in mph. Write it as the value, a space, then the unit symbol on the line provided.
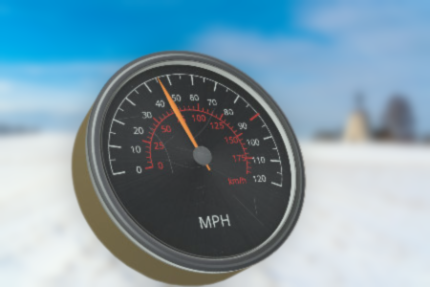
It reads 45 mph
